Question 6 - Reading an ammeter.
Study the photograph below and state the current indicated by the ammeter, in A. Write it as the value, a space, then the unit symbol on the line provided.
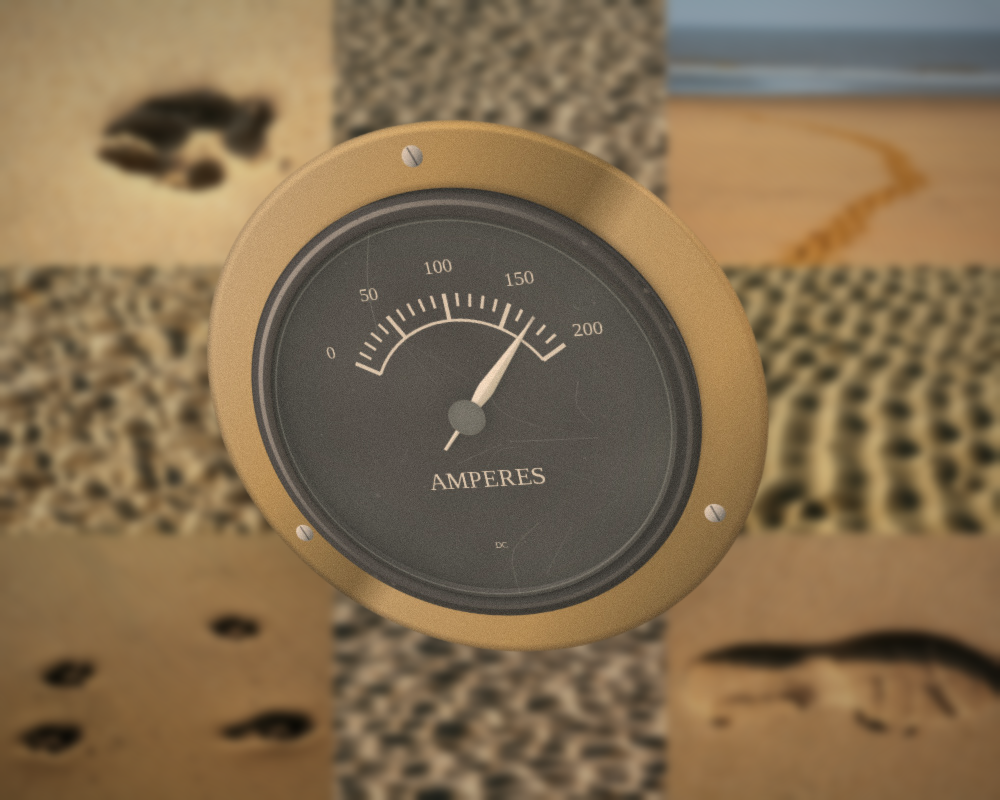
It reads 170 A
